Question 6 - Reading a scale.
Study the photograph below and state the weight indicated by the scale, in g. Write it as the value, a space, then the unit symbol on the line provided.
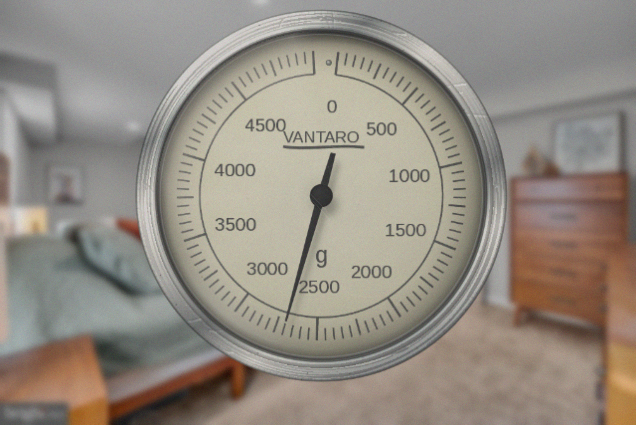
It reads 2700 g
